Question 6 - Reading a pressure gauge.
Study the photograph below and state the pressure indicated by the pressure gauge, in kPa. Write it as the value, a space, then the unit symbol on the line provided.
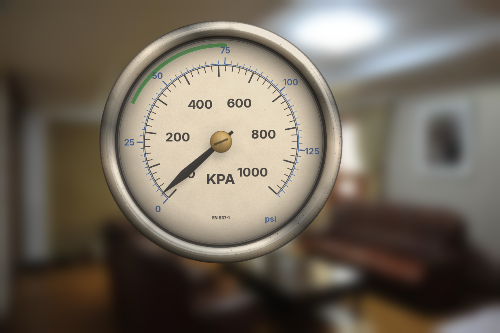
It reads 20 kPa
